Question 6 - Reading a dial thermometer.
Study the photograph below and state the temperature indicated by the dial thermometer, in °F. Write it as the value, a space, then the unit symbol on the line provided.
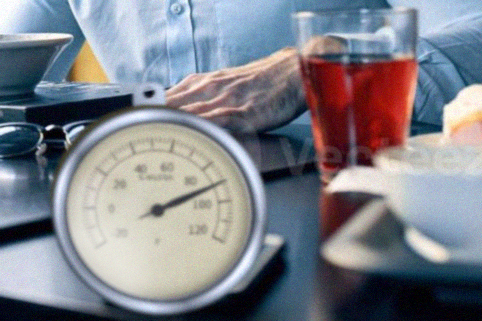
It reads 90 °F
